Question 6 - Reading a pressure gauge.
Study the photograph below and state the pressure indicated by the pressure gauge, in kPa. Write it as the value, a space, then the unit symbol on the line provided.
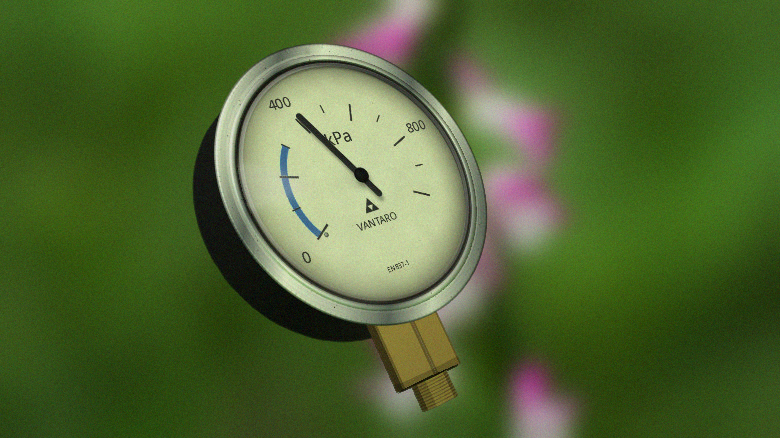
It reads 400 kPa
